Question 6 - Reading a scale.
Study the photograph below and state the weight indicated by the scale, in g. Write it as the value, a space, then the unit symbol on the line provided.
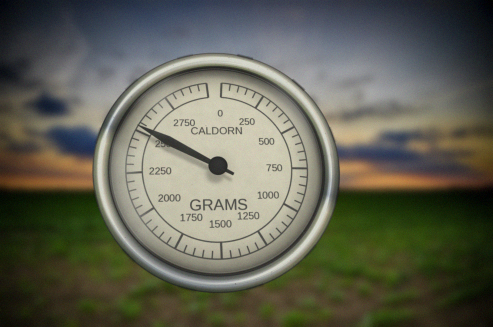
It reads 2525 g
